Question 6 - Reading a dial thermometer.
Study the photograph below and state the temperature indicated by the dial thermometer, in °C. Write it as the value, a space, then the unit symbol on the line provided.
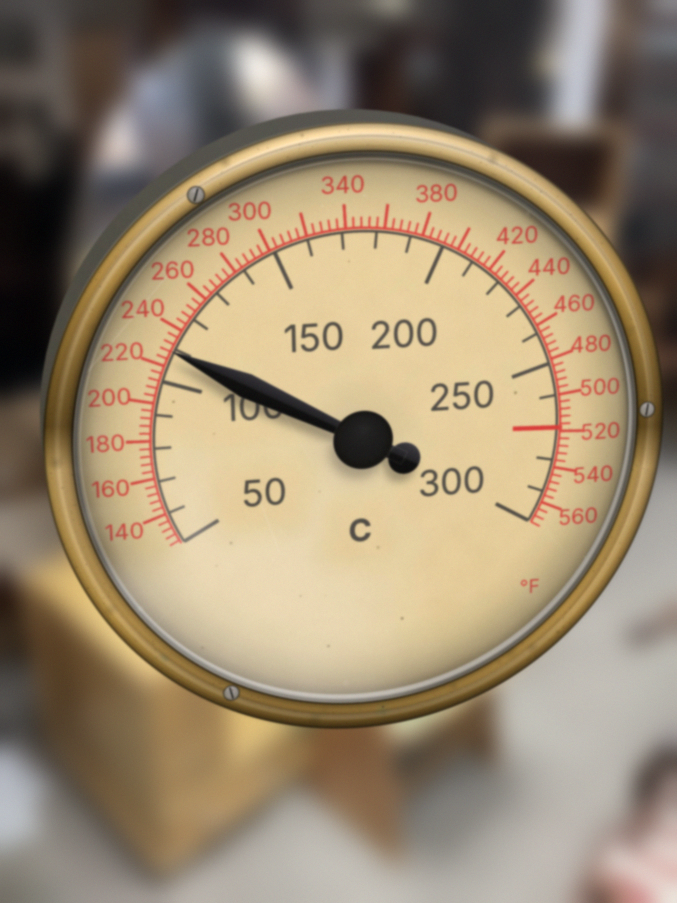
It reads 110 °C
